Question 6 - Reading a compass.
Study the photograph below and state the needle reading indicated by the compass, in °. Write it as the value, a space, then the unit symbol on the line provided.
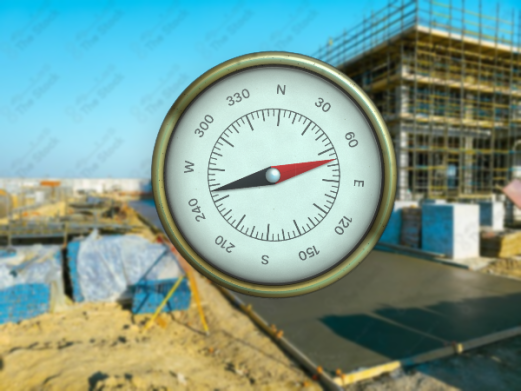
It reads 70 °
